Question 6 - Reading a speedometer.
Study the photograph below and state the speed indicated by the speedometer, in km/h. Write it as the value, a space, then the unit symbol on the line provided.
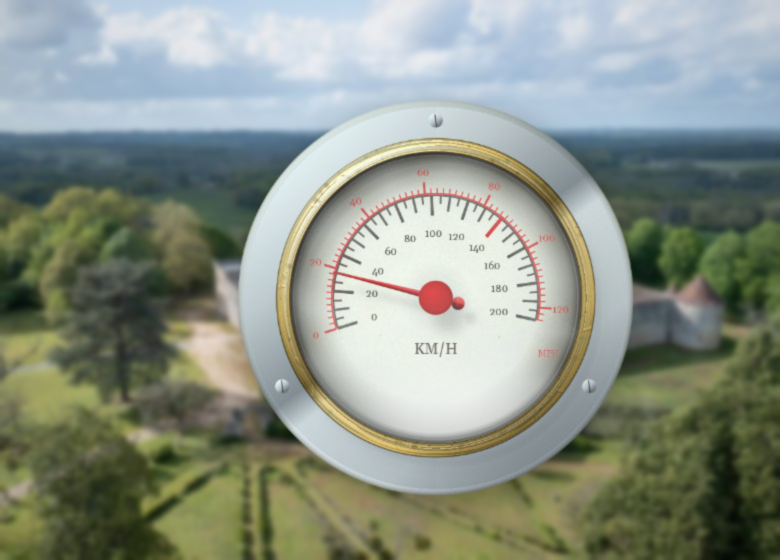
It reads 30 km/h
